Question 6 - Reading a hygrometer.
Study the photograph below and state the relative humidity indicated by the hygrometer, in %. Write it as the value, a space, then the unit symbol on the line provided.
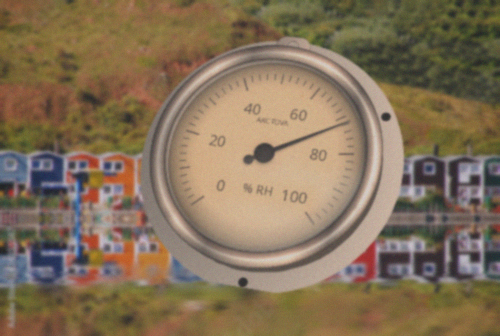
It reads 72 %
